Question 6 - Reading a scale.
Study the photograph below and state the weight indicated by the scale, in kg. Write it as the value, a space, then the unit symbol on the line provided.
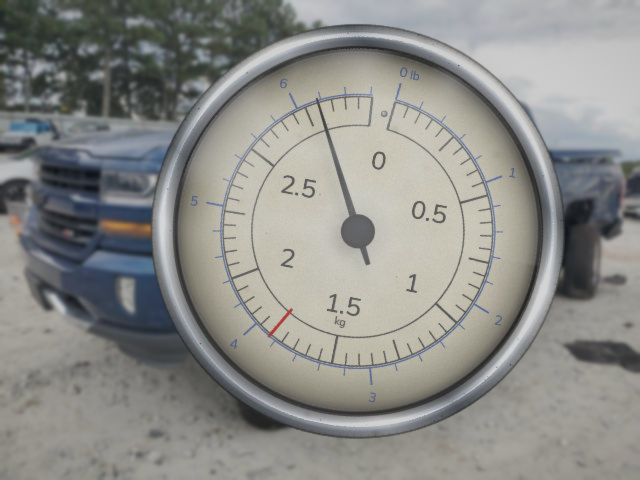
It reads 2.8 kg
